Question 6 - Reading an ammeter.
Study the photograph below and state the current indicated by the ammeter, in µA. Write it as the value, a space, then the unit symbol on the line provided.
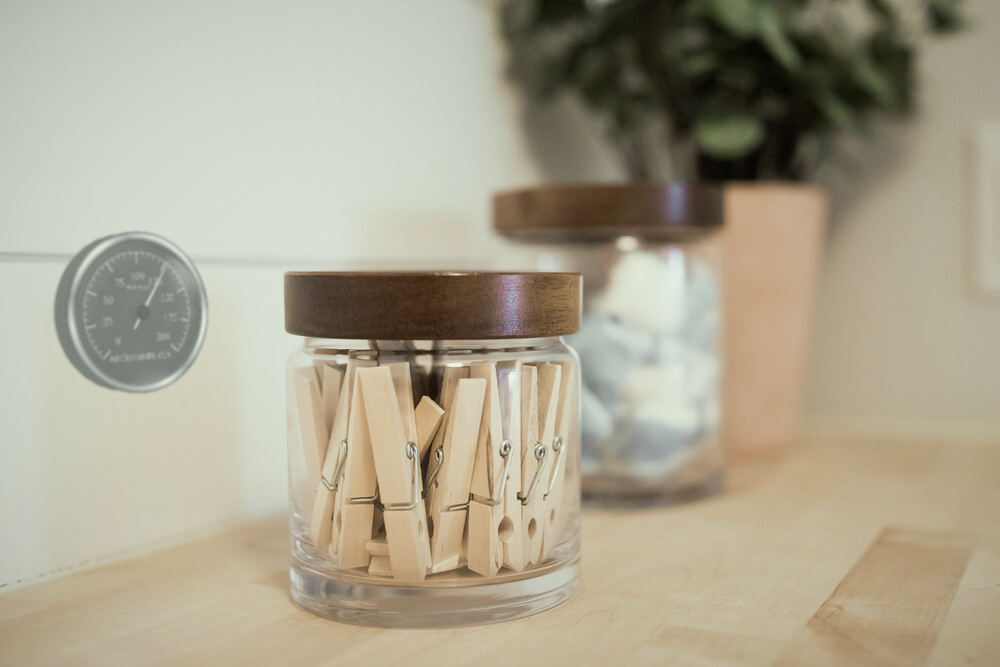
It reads 125 µA
